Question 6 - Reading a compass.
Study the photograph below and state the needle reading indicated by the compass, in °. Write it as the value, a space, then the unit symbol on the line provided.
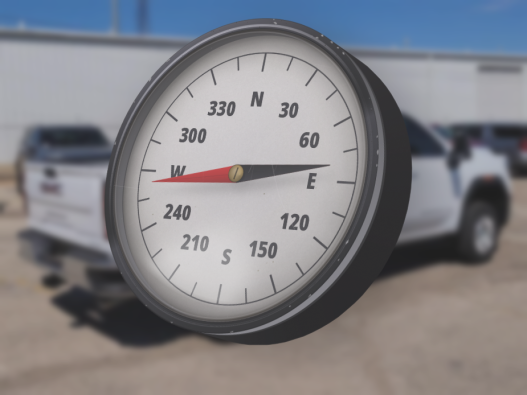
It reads 262.5 °
